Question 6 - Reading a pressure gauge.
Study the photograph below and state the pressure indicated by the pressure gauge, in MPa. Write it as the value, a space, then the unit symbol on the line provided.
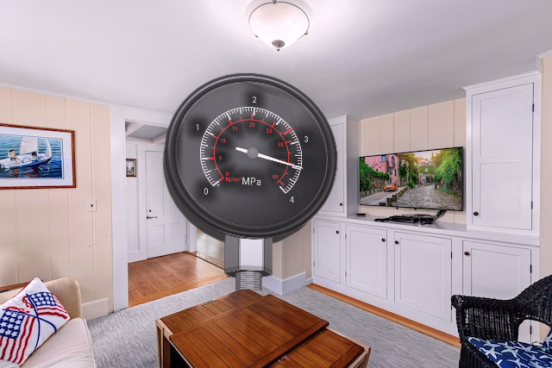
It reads 3.5 MPa
